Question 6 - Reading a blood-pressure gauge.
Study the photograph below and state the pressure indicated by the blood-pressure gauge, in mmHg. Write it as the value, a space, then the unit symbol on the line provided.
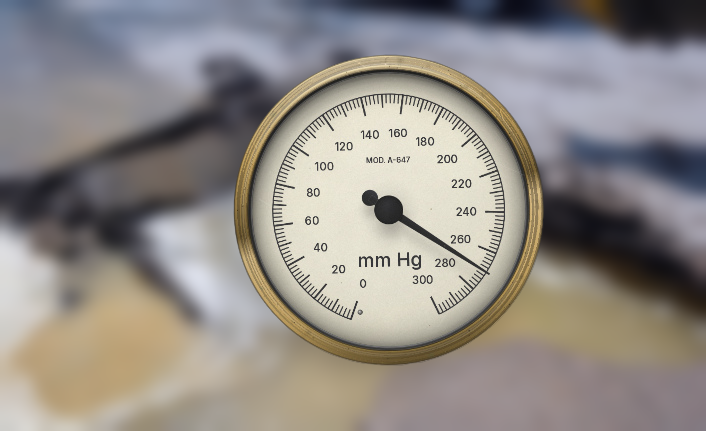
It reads 270 mmHg
